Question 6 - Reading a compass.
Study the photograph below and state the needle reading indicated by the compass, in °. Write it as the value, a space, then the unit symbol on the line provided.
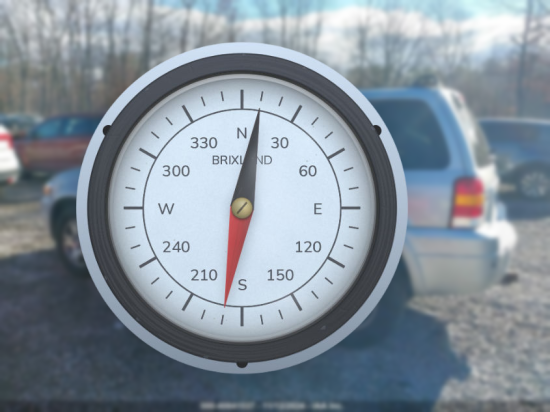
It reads 190 °
